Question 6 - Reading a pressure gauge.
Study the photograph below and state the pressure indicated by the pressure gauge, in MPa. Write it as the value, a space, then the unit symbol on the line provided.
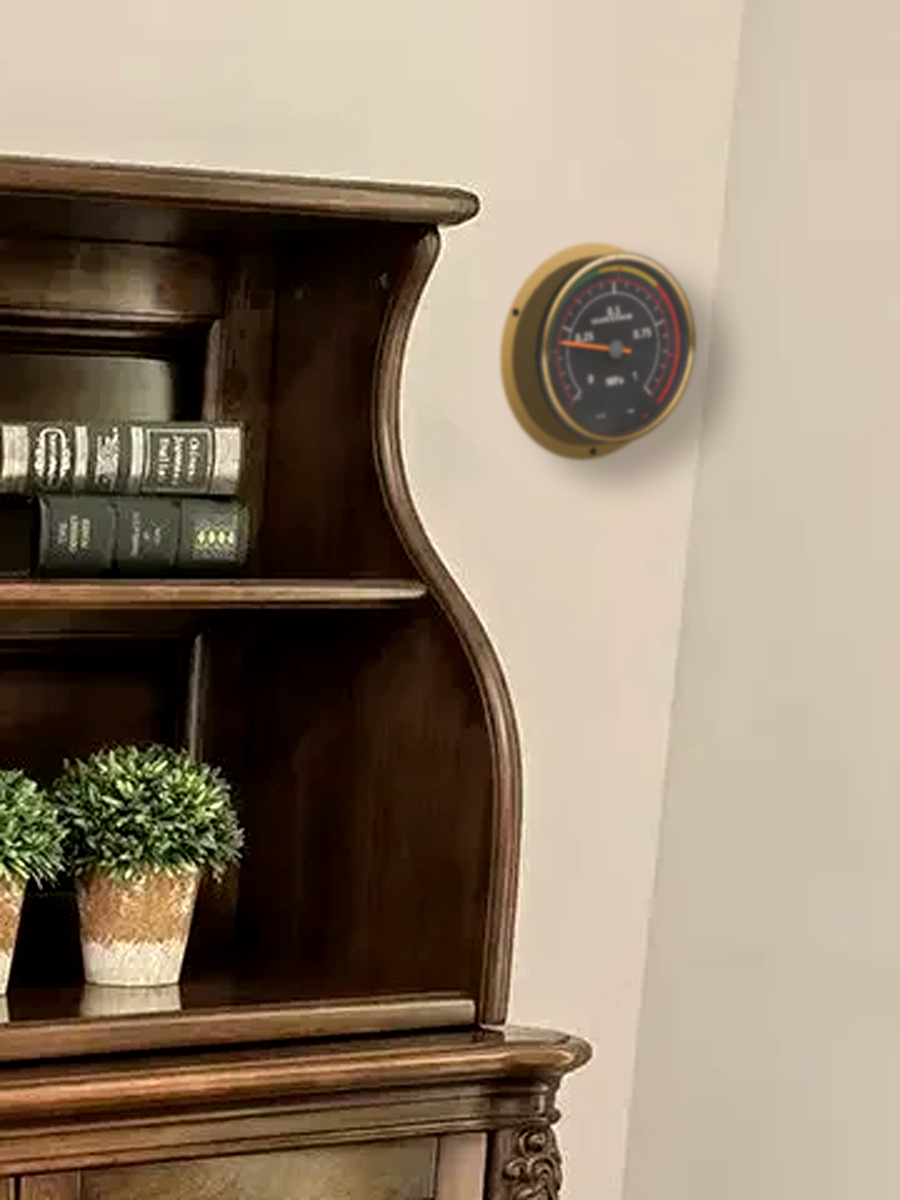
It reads 0.2 MPa
